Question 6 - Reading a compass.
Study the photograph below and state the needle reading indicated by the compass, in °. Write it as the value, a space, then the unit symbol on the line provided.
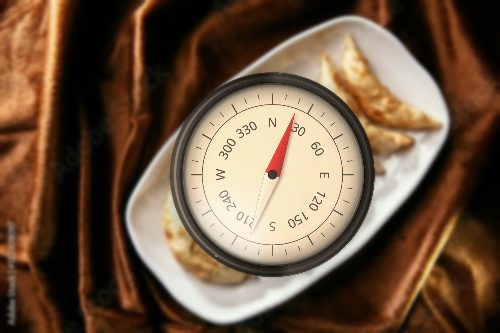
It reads 20 °
